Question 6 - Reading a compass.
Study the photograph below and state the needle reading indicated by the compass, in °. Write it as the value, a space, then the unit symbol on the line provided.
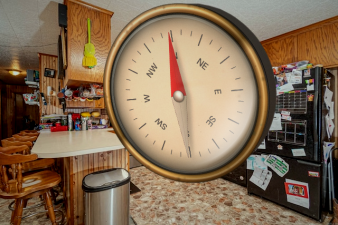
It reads 0 °
